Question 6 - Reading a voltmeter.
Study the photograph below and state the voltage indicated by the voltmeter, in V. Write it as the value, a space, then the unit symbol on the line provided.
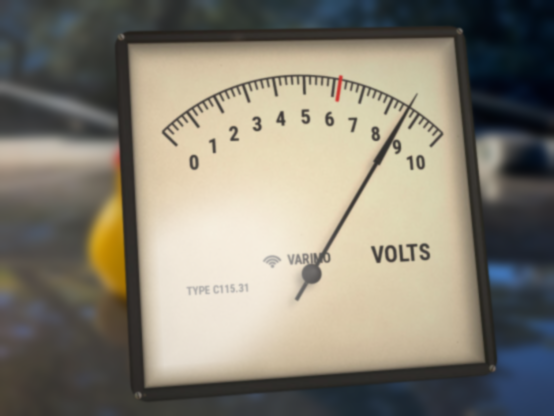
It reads 8.6 V
